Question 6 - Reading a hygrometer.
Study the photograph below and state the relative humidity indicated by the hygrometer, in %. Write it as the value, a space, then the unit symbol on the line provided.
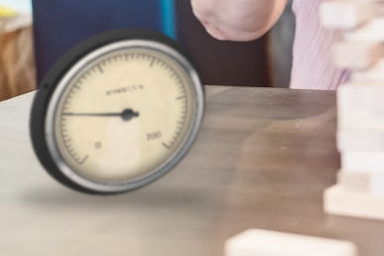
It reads 20 %
